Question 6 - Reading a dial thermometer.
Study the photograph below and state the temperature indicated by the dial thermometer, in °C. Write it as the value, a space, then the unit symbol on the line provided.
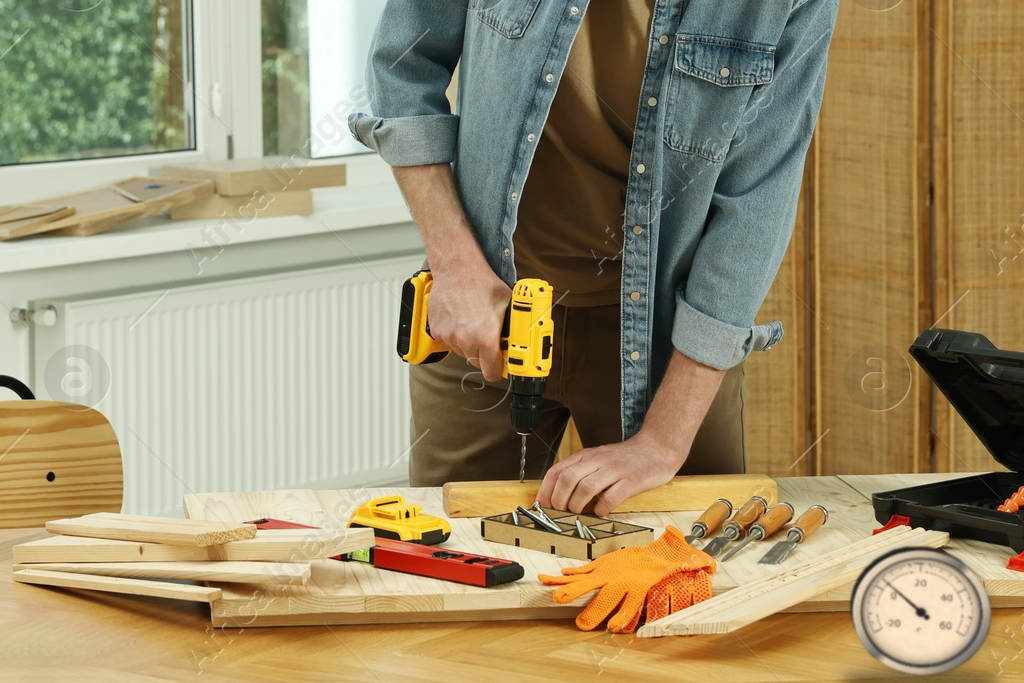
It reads 4 °C
